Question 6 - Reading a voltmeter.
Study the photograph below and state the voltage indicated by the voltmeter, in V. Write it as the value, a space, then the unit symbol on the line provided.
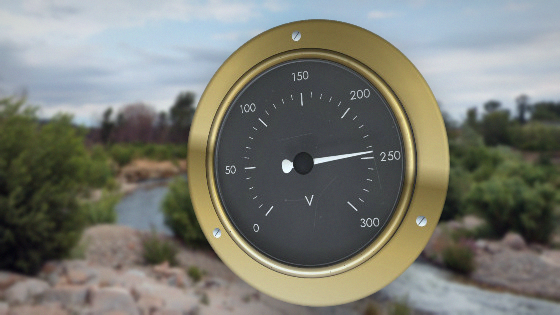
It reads 245 V
